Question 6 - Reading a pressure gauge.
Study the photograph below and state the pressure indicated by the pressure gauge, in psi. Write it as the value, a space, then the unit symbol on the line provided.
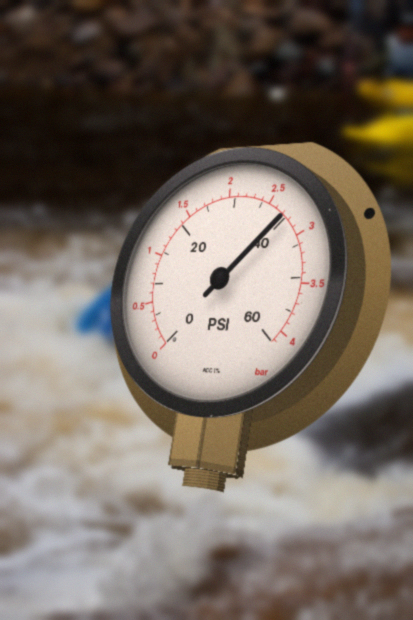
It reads 40 psi
